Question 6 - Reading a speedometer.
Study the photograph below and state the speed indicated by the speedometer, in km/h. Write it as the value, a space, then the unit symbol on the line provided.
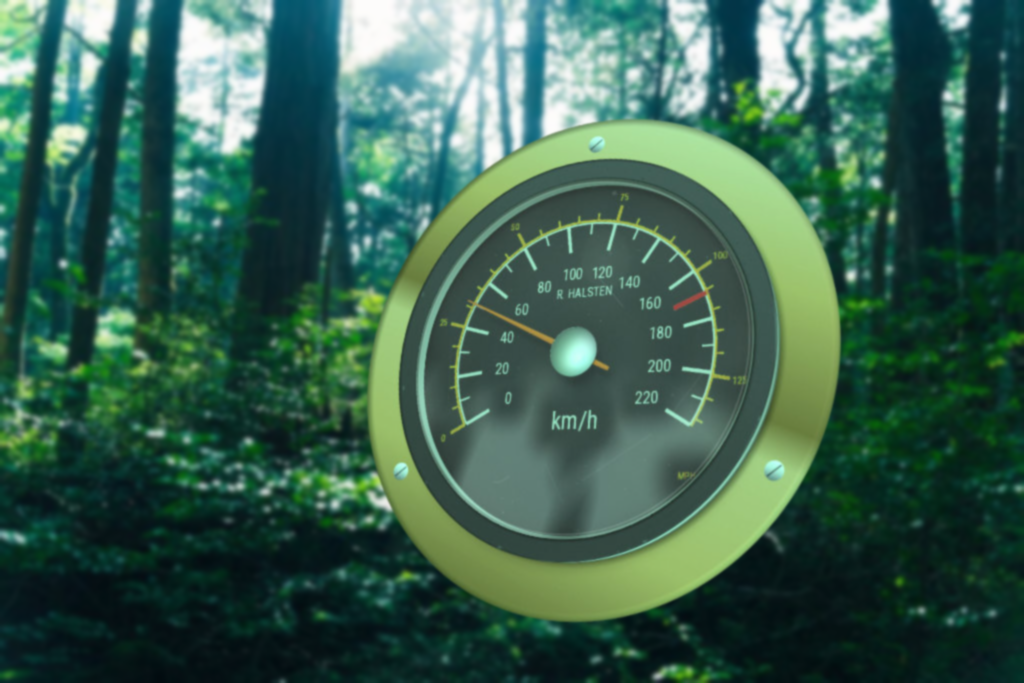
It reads 50 km/h
